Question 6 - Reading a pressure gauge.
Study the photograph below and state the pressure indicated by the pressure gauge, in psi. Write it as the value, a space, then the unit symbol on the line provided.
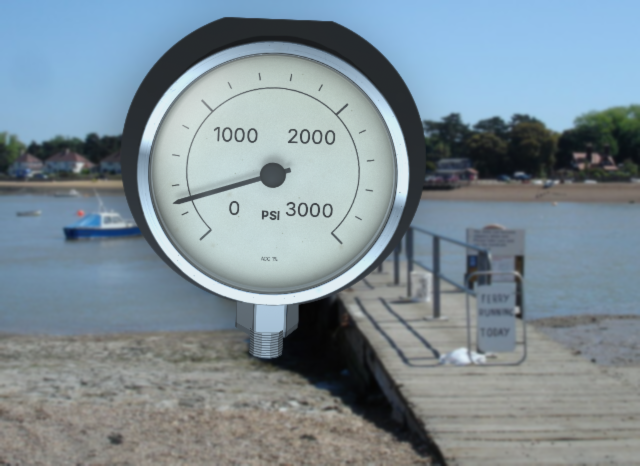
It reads 300 psi
